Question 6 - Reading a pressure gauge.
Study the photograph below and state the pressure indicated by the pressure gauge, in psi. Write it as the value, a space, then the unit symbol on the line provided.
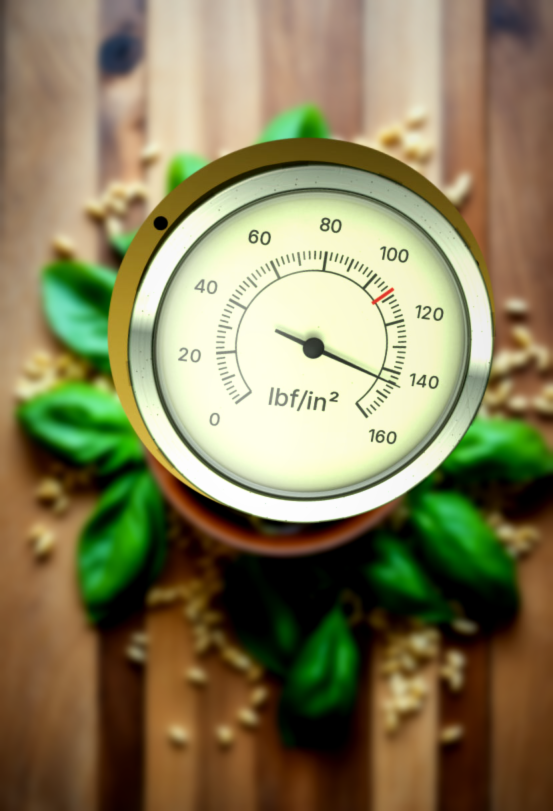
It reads 144 psi
